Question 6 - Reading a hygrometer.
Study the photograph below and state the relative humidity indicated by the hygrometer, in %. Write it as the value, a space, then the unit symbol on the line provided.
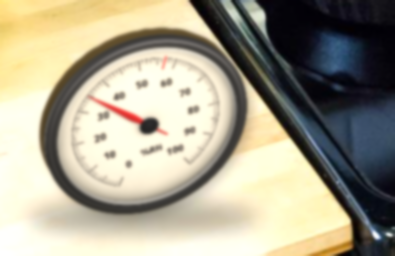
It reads 35 %
